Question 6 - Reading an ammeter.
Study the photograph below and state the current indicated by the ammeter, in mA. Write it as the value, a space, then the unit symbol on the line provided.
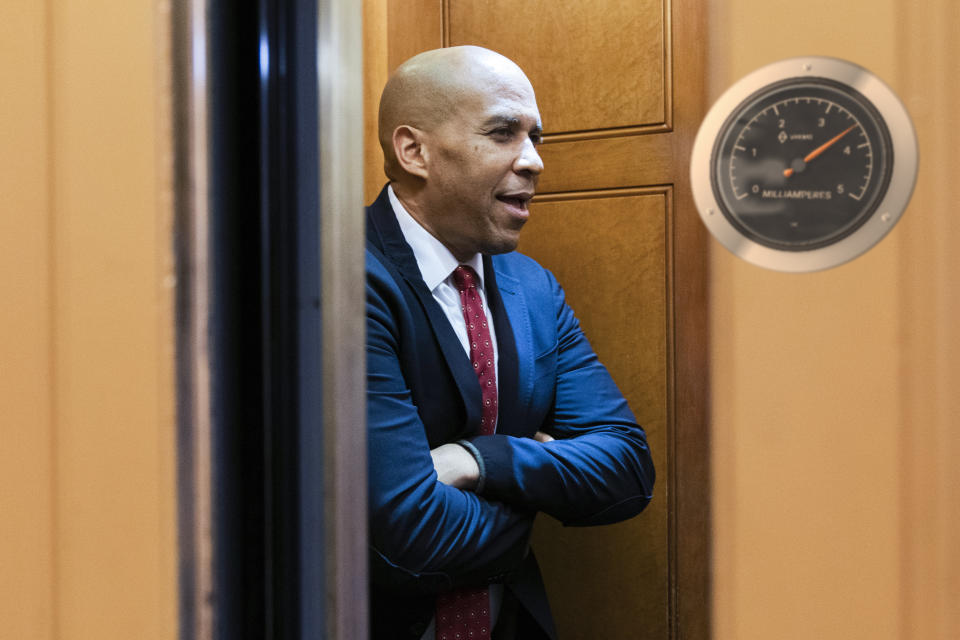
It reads 3.6 mA
